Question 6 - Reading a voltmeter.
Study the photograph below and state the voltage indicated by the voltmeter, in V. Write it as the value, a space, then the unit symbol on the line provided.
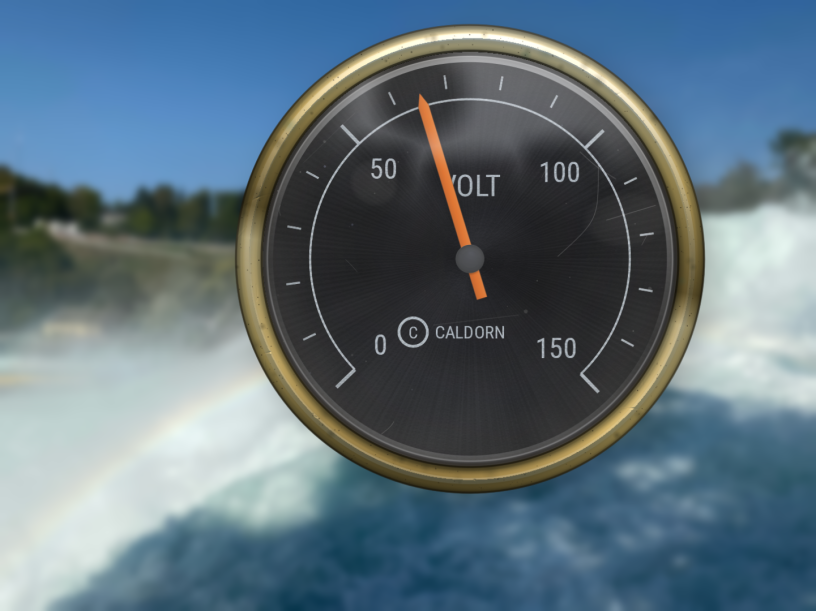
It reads 65 V
